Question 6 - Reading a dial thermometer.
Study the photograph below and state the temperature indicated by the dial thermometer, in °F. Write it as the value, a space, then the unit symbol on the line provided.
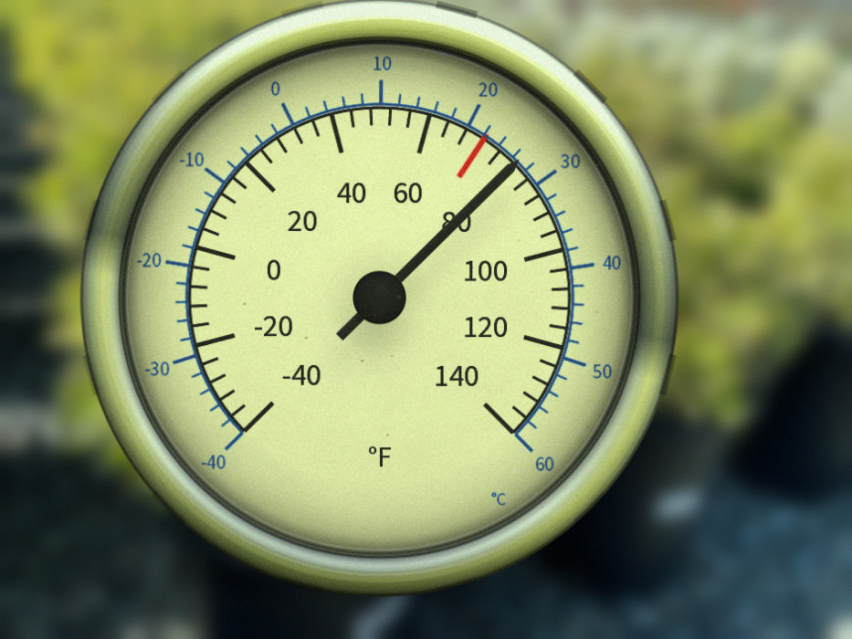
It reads 80 °F
